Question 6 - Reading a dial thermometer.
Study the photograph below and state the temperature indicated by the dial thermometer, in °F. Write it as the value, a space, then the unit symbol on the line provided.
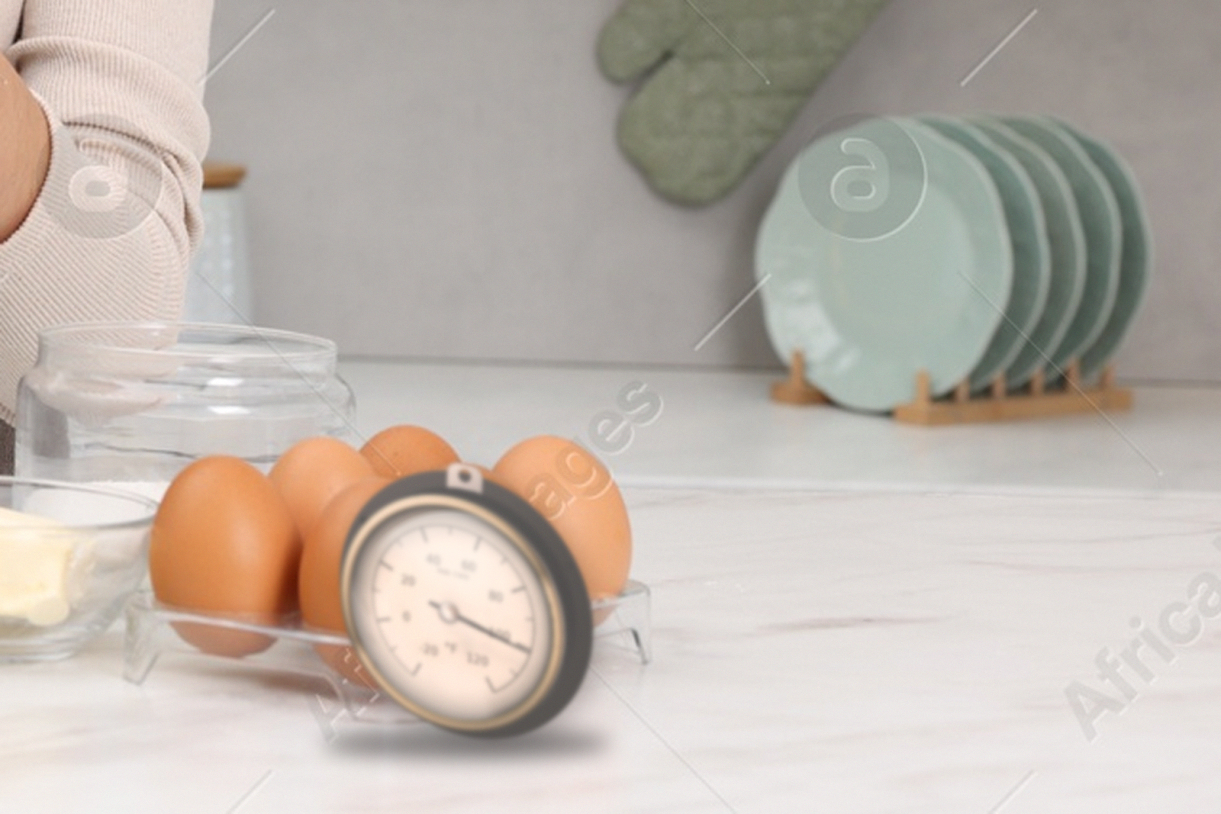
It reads 100 °F
